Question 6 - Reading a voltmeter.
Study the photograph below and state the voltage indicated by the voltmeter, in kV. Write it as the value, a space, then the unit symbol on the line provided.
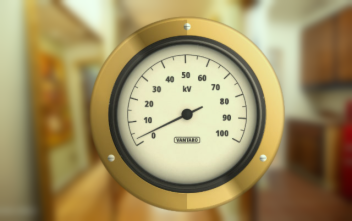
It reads 2.5 kV
